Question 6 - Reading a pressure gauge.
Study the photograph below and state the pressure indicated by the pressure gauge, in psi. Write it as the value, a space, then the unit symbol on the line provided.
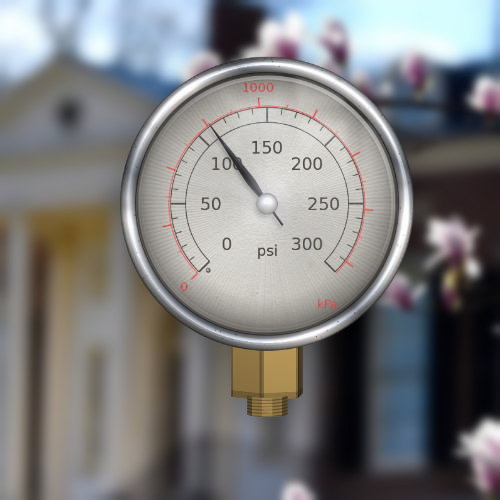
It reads 110 psi
